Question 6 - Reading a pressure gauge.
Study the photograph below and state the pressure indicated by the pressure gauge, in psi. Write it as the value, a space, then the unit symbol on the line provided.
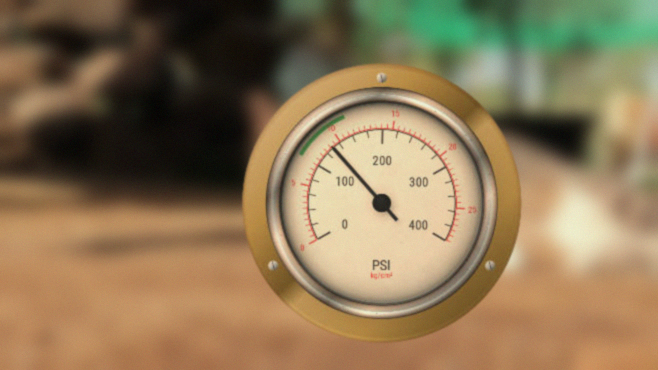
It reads 130 psi
